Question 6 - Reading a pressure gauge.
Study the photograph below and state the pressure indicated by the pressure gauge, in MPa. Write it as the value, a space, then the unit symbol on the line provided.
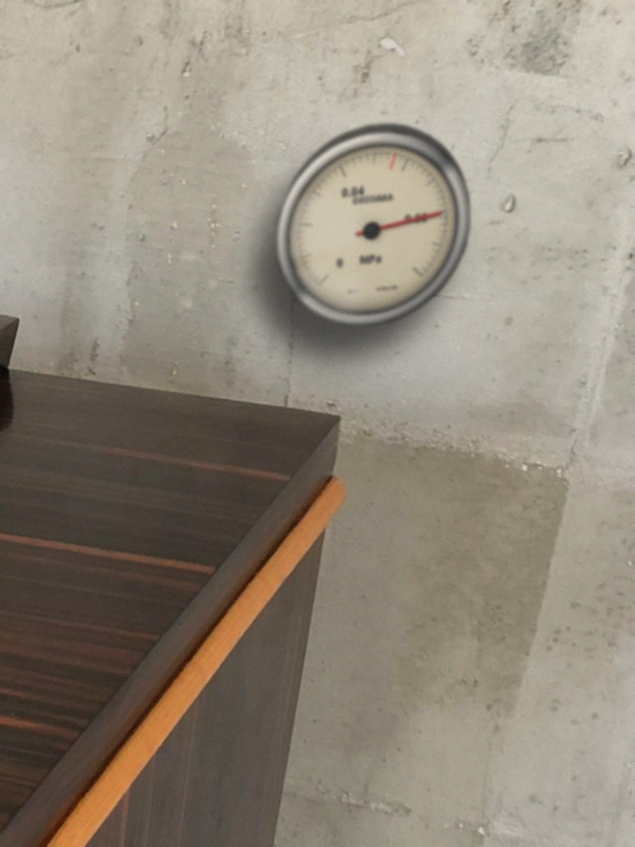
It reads 0.08 MPa
